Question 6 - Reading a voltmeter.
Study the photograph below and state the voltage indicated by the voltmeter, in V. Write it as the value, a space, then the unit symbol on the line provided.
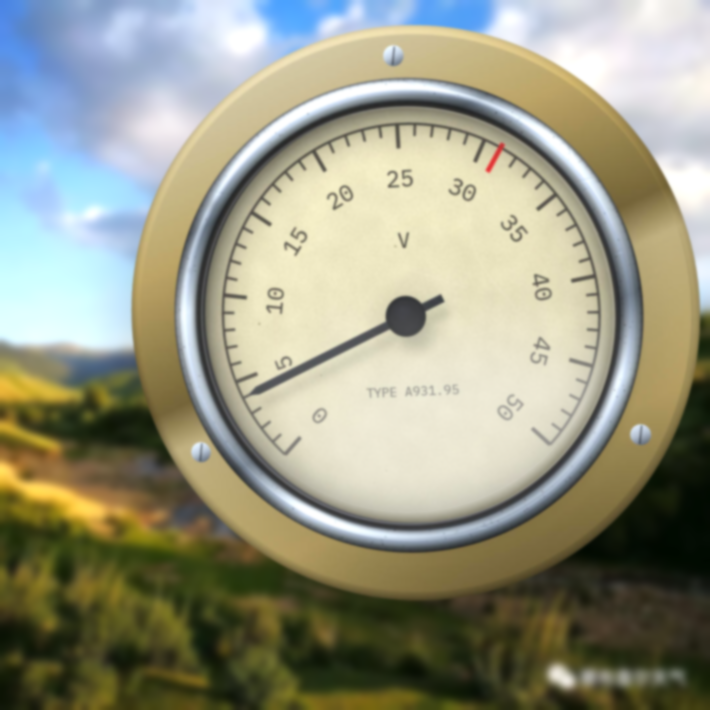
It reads 4 V
